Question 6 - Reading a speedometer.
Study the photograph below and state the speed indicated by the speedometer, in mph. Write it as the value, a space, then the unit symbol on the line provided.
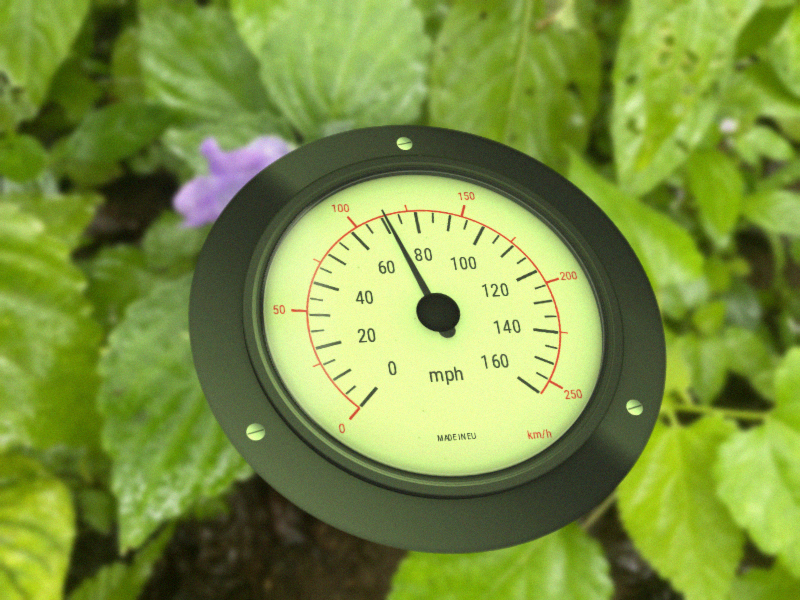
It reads 70 mph
